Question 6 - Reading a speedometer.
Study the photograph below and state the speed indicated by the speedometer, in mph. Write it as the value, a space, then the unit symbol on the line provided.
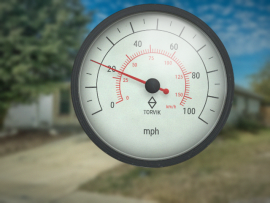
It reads 20 mph
